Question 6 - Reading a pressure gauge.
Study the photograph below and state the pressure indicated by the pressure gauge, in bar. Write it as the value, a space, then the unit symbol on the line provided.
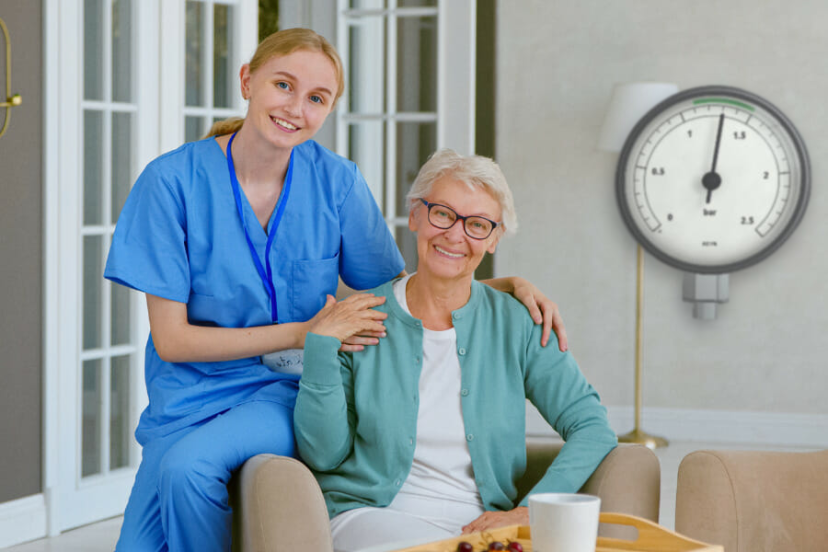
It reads 1.3 bar
